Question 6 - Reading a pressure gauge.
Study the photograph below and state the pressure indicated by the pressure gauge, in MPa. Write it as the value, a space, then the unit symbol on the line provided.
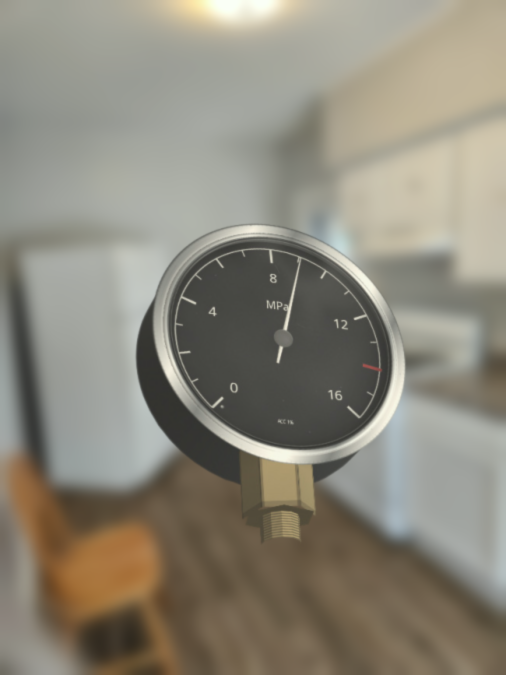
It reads 9 MPa
